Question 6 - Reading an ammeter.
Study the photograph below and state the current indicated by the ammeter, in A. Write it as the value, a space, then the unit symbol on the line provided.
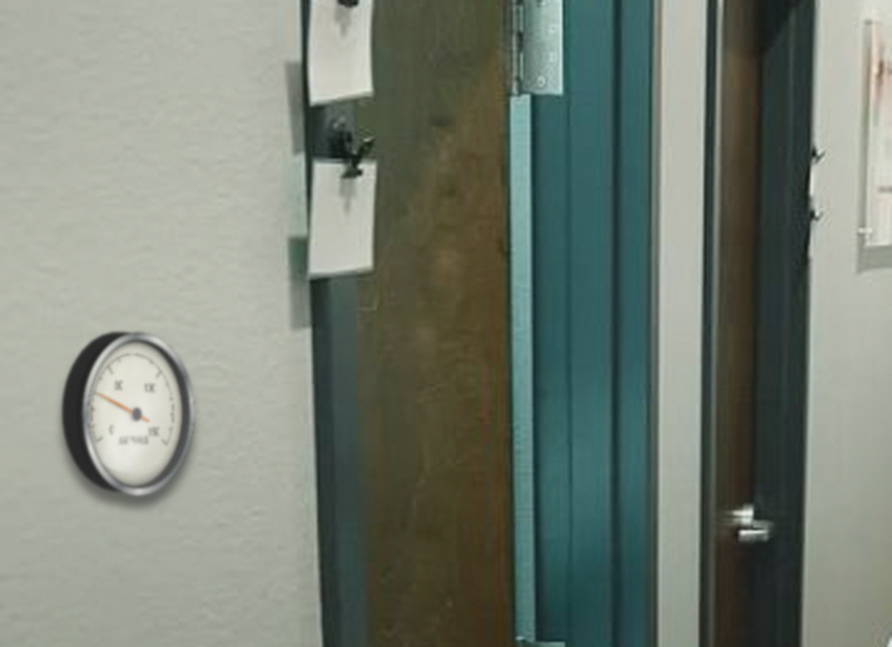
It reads 30 A
